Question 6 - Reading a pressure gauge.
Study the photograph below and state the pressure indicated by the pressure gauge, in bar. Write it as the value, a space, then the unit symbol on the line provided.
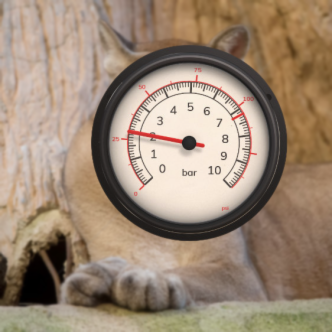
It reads 2 bar
